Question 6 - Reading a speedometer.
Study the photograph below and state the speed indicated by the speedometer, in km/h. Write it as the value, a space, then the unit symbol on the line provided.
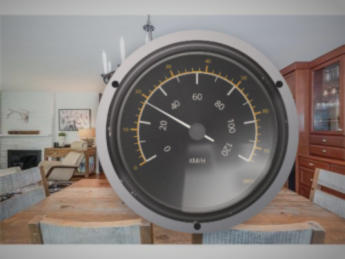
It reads 30 km/h
